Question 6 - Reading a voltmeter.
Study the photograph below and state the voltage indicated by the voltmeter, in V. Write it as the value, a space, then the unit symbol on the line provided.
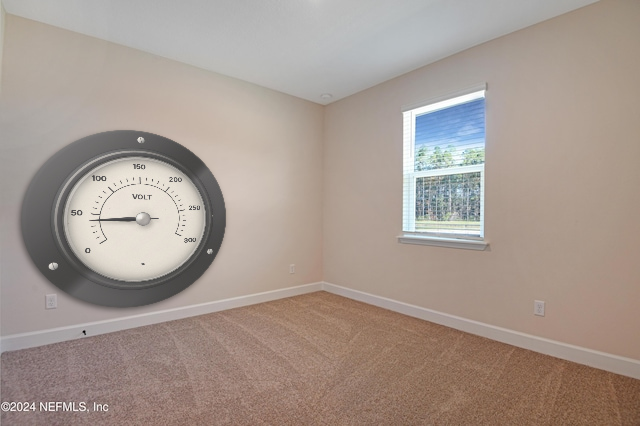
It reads 40 V
